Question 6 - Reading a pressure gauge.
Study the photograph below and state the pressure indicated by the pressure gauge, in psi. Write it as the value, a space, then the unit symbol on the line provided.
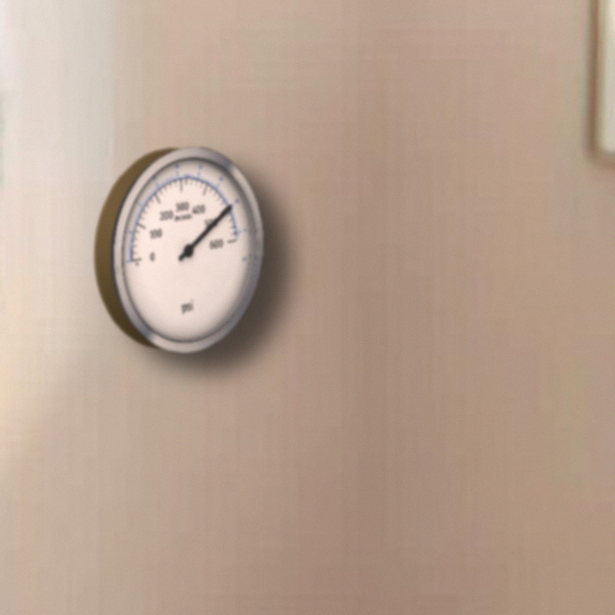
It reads 500 psi
